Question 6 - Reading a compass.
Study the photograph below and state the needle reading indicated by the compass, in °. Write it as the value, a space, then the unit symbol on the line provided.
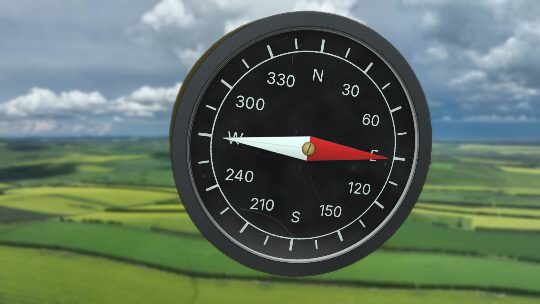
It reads 90 °
